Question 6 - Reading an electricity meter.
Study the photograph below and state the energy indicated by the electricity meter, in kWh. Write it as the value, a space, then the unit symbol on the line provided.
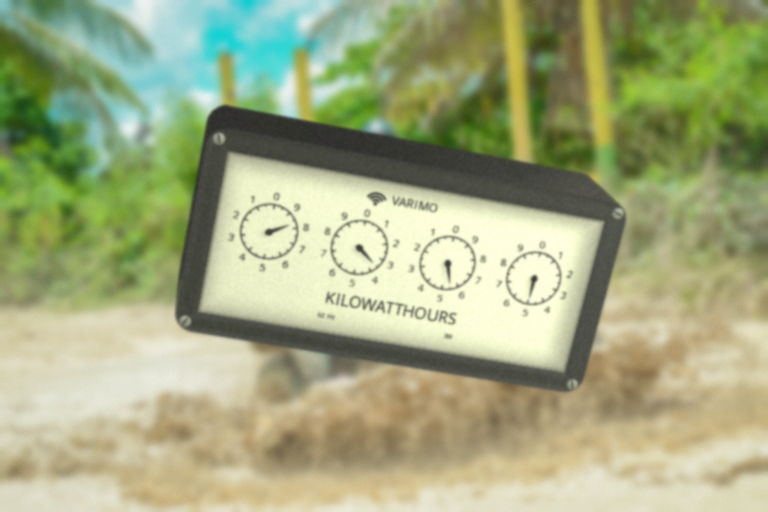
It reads 8355 kWh
